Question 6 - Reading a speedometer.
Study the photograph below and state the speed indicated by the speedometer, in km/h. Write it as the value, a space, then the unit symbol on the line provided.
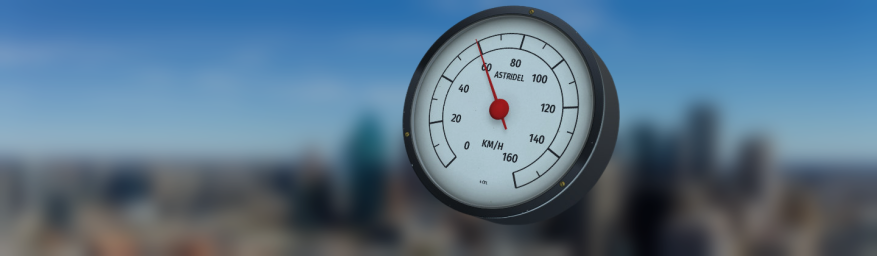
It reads 60 km/h
